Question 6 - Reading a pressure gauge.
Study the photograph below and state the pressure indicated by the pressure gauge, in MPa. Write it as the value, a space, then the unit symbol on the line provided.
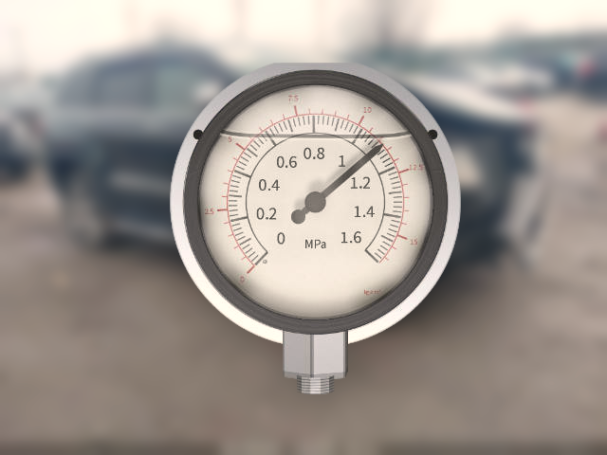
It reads 1.1 MPa
